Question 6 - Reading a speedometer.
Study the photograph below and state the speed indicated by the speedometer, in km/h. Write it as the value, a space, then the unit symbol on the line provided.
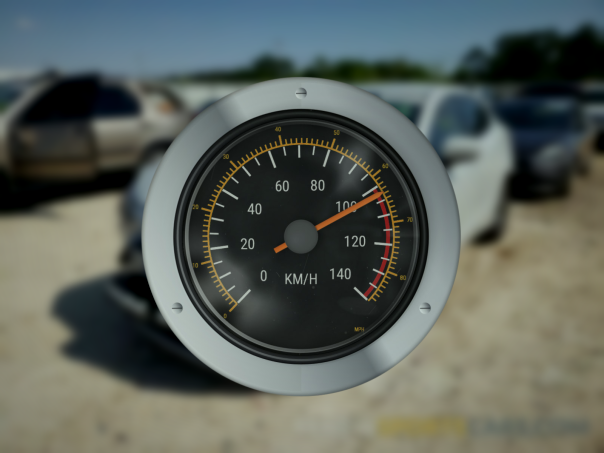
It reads 102.5 km/h
